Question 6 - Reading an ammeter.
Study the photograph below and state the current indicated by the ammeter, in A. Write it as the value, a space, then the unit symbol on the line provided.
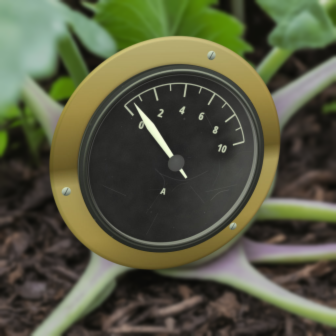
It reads 0.5 A
